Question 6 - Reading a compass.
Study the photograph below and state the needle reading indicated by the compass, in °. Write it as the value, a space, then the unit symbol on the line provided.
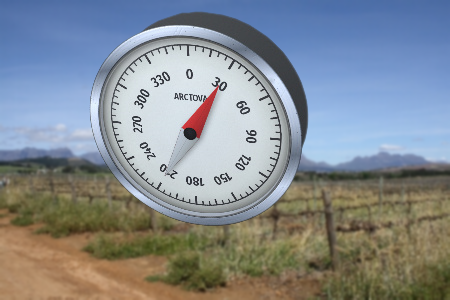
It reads 30 °
